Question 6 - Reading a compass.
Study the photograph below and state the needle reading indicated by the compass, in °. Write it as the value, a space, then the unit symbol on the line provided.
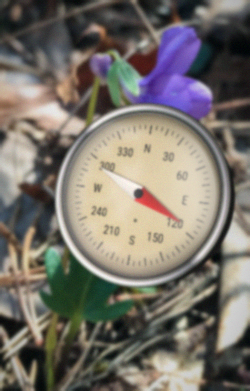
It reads 115 °
